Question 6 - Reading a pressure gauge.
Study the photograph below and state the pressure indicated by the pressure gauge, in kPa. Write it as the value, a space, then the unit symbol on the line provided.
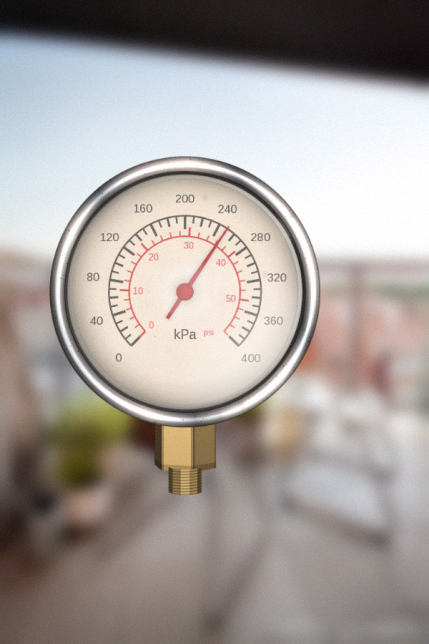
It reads 250 kPa
